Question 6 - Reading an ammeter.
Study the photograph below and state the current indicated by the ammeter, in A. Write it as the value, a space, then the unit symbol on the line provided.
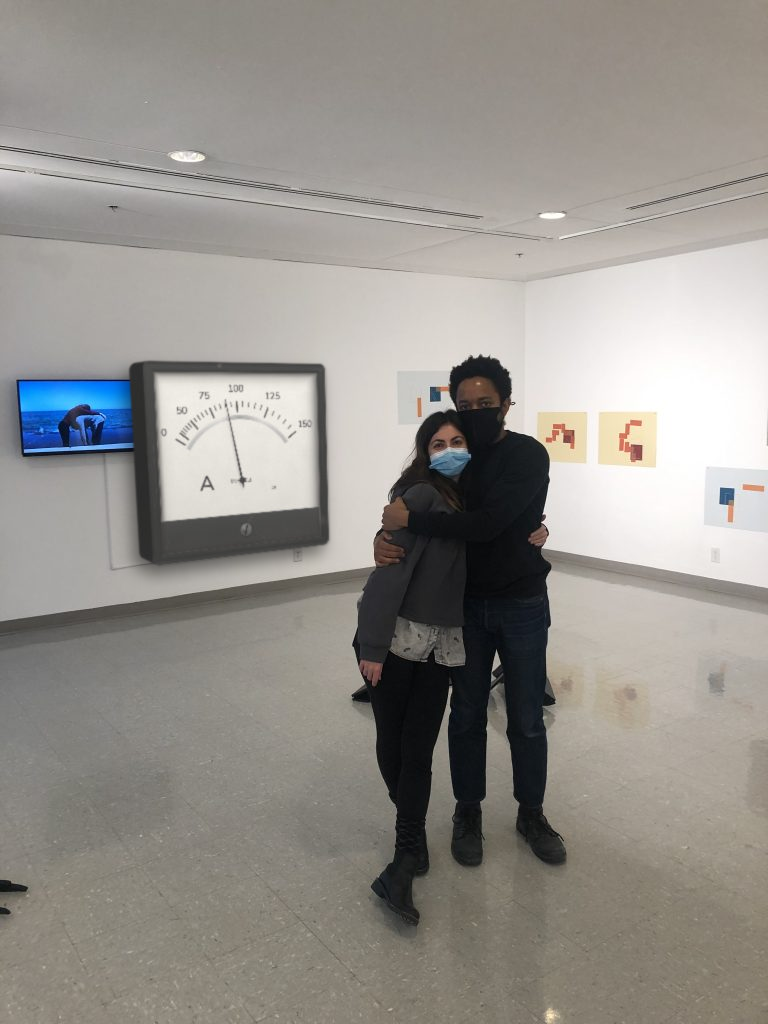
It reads 90 A
